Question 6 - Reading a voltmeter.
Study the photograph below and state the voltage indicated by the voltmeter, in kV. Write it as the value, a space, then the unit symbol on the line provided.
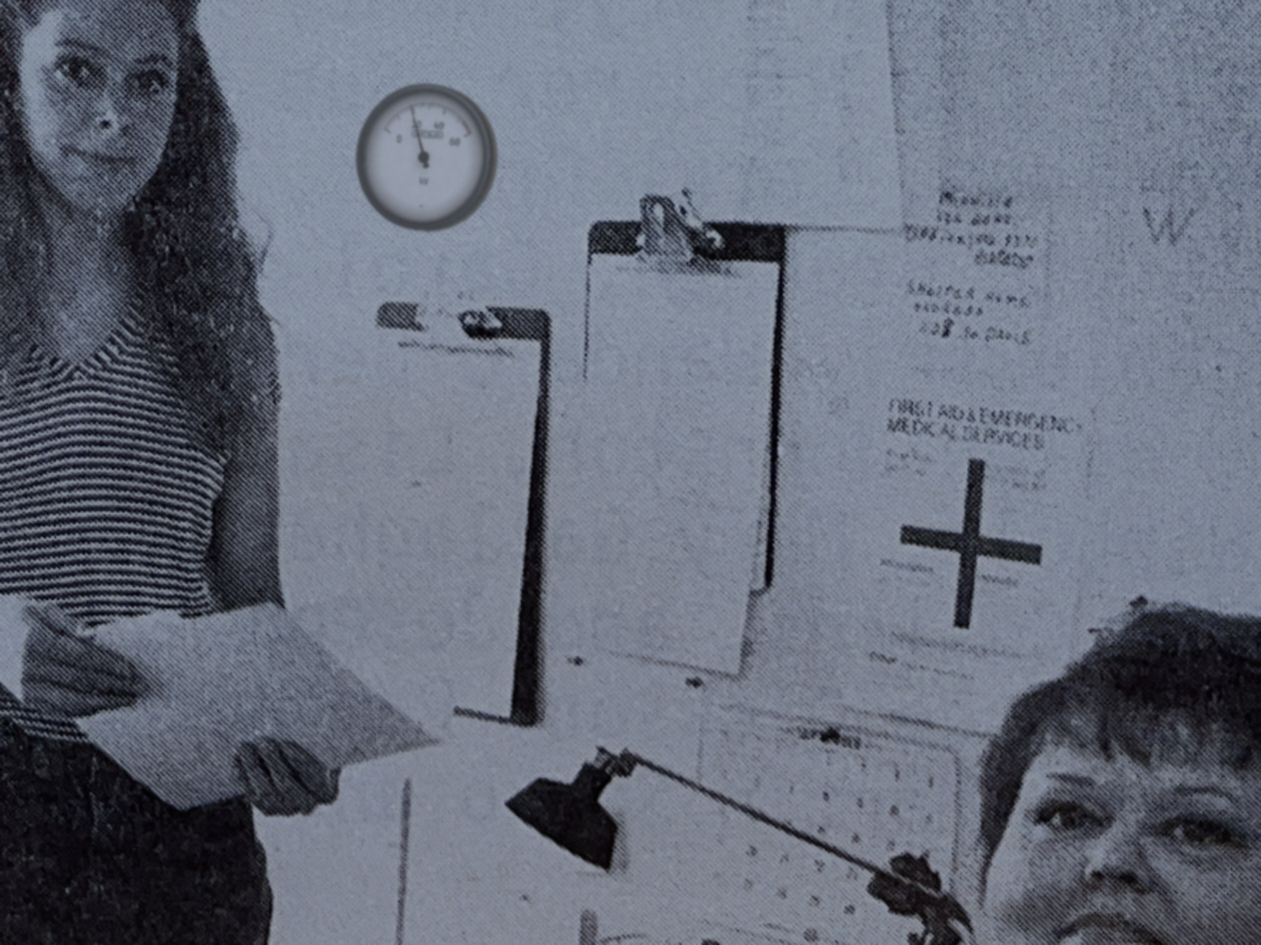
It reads 20 kV
